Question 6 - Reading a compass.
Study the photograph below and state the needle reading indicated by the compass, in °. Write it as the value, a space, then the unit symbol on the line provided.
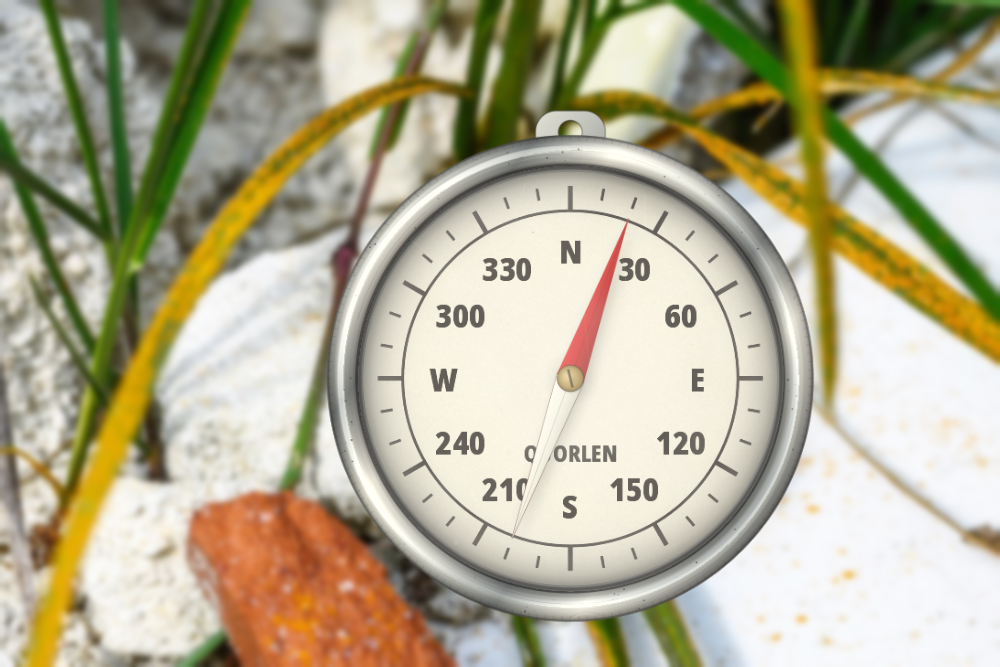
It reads 20 °
